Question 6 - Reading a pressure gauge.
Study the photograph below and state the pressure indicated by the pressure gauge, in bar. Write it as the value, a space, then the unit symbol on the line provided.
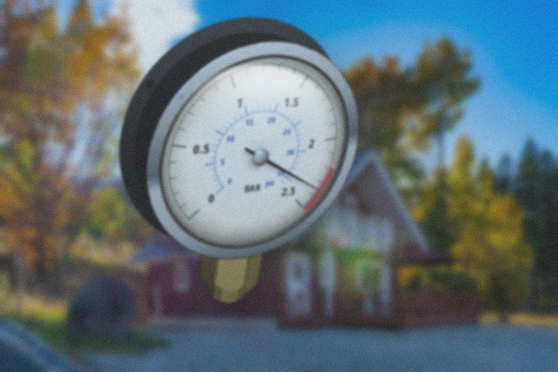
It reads 2.35 bar
